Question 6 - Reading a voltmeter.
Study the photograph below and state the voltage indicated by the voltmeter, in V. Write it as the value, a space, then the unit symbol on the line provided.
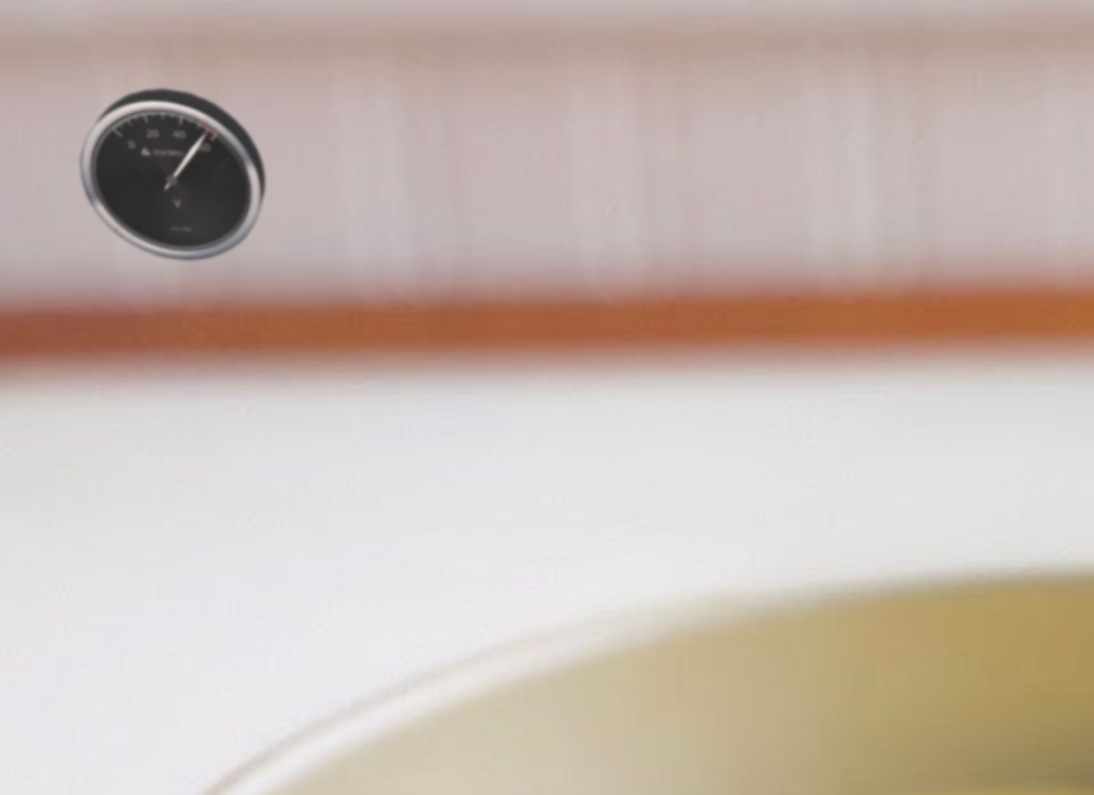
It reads 55 V
